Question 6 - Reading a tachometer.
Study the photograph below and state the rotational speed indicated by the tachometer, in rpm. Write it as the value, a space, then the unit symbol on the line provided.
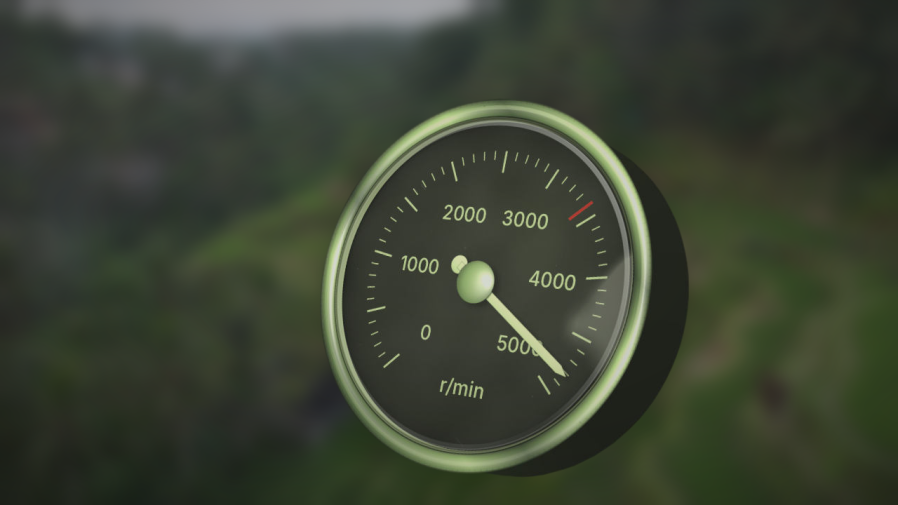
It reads 4800 rpm
